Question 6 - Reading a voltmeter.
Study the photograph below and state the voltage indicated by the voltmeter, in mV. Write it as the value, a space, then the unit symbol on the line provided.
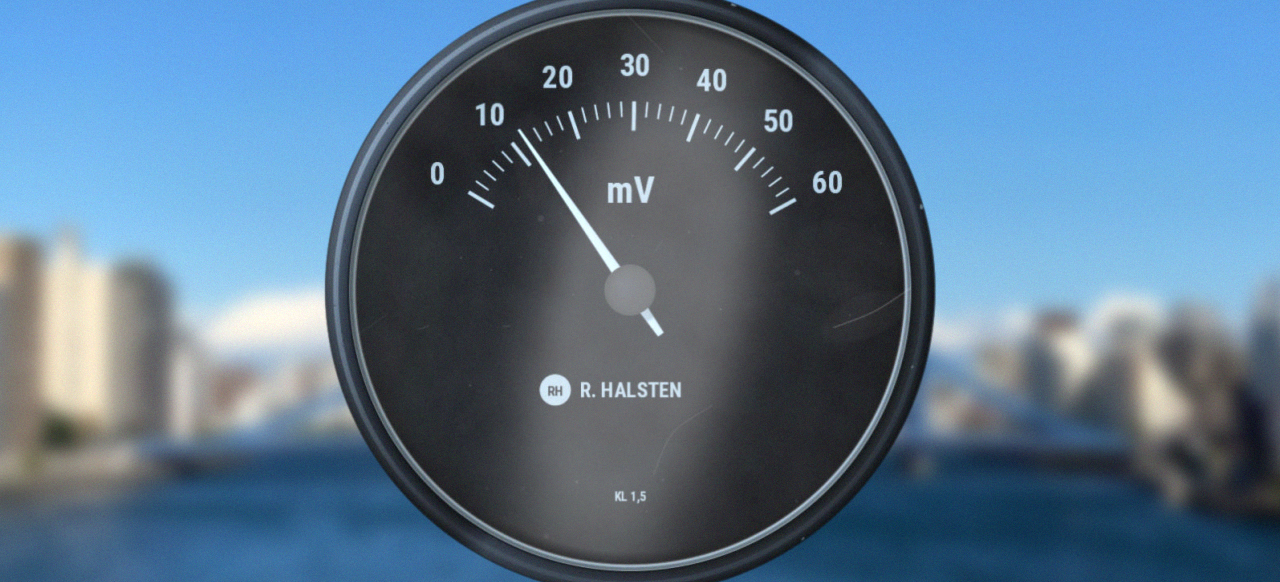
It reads 12 mV
